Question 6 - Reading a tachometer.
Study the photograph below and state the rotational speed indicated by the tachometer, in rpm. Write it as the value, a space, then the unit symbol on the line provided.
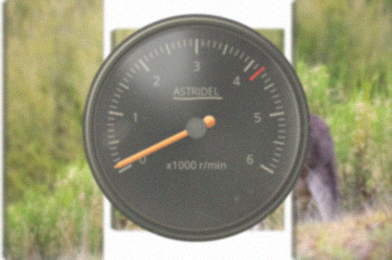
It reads 100 rpm
